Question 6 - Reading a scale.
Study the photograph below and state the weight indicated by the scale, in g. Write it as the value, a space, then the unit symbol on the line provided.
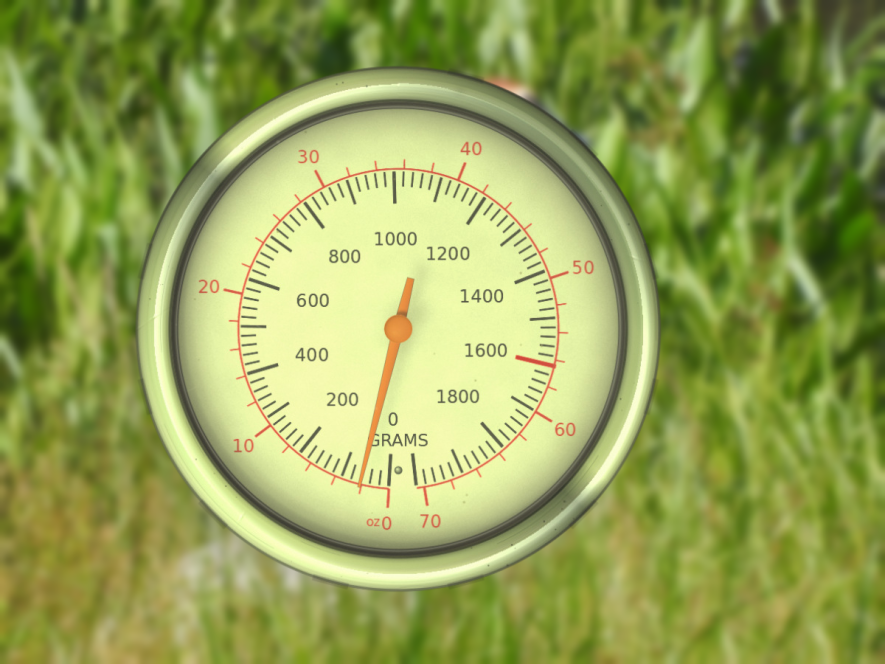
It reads 60 g
